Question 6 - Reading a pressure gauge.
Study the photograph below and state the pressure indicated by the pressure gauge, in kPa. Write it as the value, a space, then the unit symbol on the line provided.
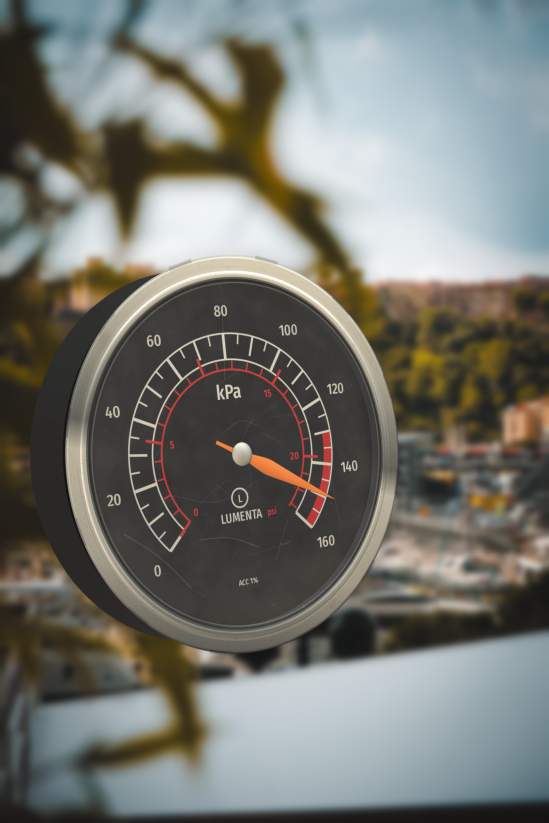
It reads 150 kPa
